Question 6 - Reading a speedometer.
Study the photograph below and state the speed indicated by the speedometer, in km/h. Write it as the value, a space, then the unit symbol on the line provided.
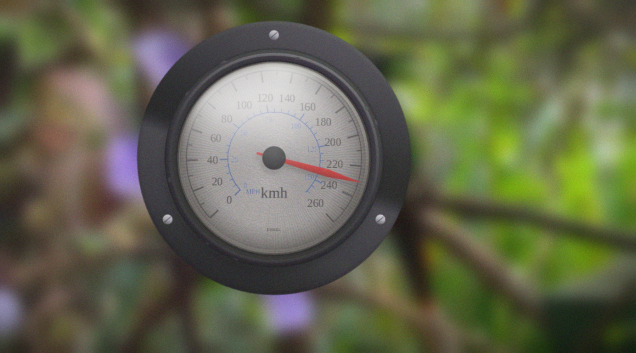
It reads 230 km/h
